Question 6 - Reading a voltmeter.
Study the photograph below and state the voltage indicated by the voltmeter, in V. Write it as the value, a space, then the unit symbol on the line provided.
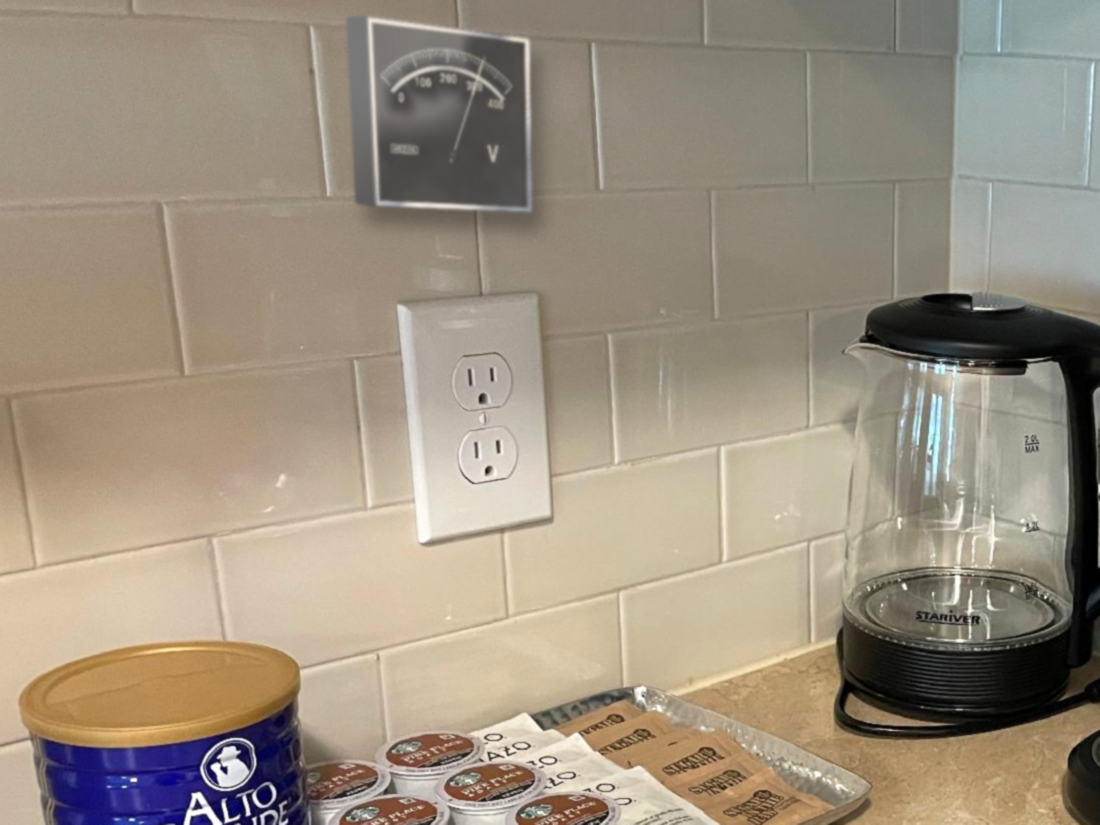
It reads 300 V
